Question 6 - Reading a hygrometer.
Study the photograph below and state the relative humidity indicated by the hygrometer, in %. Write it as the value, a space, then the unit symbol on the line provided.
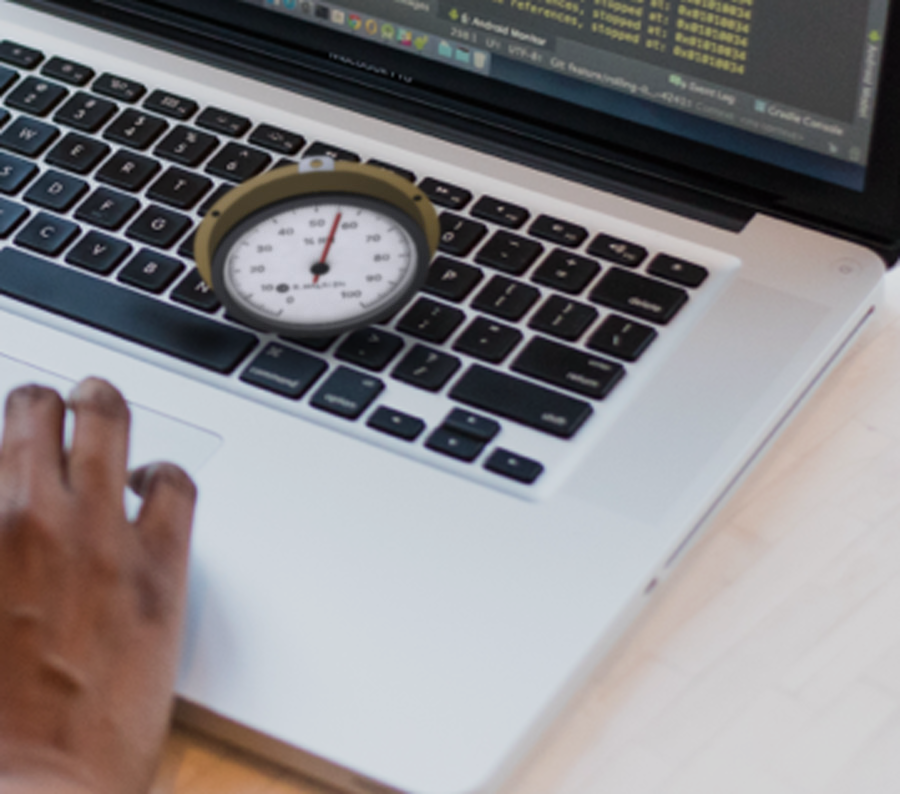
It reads 55 %
